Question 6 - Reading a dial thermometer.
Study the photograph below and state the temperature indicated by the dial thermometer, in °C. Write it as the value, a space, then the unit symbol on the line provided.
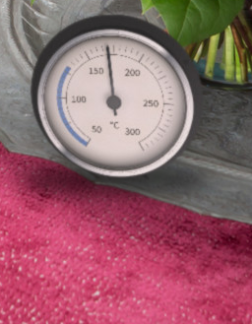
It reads 170 °C
